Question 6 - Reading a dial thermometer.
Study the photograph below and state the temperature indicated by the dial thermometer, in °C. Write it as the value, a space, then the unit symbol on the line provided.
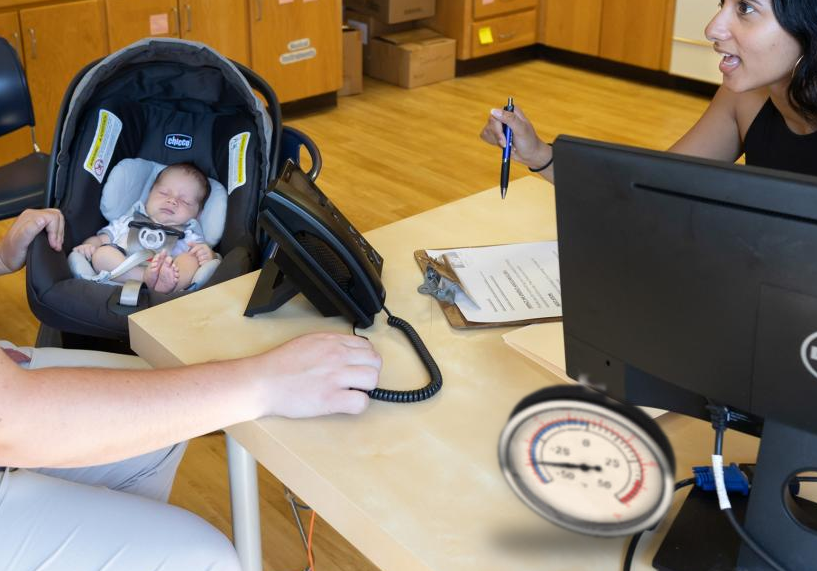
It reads -37.5 °C
